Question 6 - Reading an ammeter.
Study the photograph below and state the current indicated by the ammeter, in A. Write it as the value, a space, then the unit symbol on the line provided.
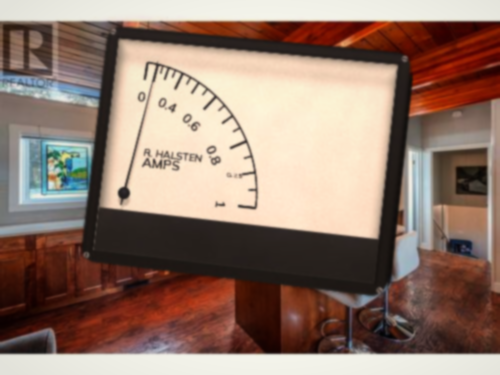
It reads 0.2 A
